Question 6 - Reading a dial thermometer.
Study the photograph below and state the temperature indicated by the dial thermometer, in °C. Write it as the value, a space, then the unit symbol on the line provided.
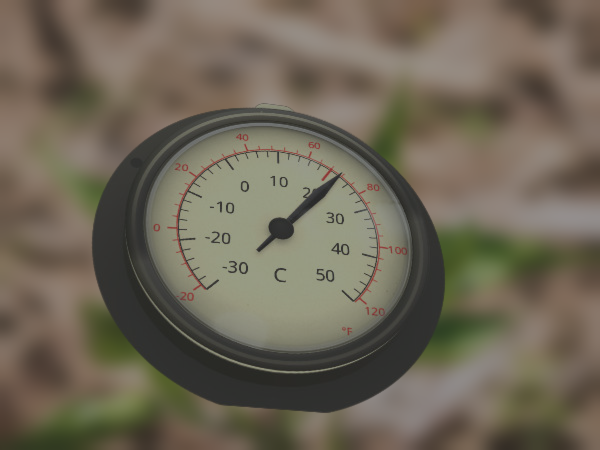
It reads 22 °C
